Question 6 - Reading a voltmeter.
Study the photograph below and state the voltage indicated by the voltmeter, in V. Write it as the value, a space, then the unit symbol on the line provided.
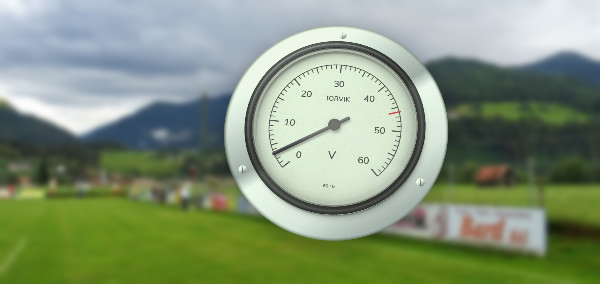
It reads 3 V
